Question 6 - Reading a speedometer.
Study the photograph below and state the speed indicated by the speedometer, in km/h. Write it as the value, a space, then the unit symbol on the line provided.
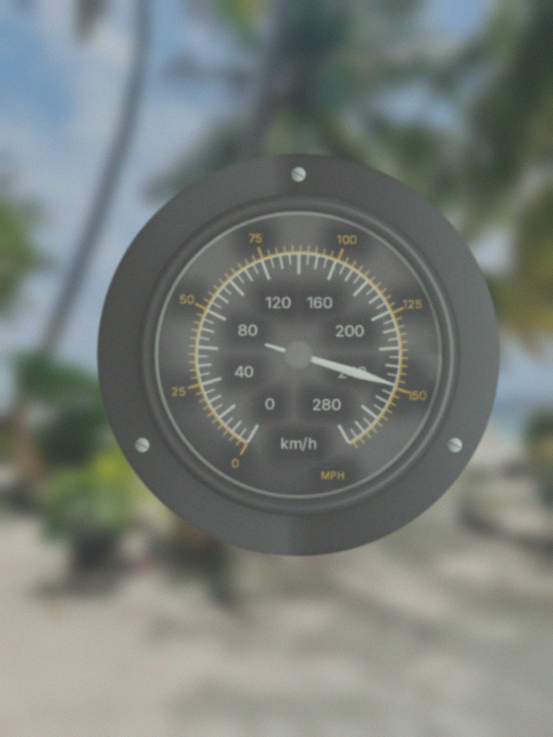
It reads 240 km/h
